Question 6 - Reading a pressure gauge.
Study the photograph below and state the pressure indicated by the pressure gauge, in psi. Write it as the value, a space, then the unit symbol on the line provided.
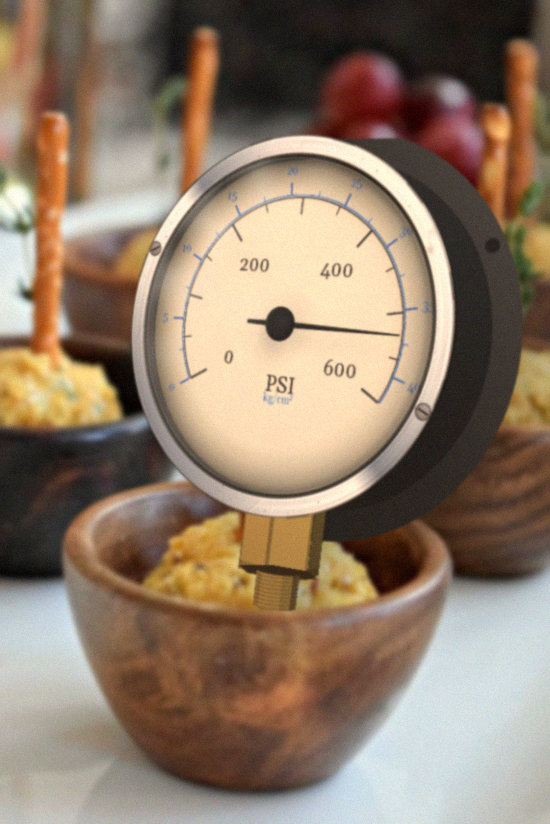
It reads 525 psi
